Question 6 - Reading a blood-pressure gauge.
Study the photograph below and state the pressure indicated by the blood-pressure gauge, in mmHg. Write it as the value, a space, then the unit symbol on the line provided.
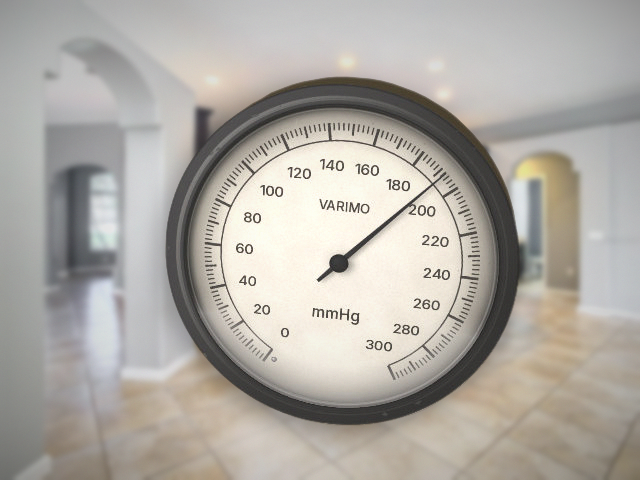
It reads 192 mmHg
